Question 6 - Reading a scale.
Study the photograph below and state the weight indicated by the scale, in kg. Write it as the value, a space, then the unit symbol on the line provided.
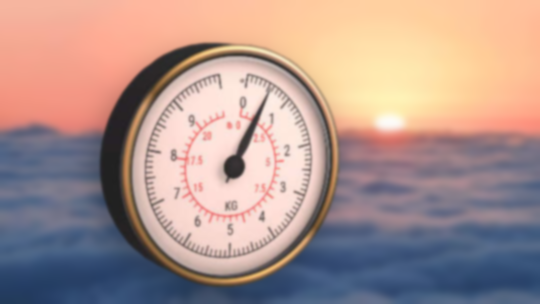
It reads 0.5 kg
